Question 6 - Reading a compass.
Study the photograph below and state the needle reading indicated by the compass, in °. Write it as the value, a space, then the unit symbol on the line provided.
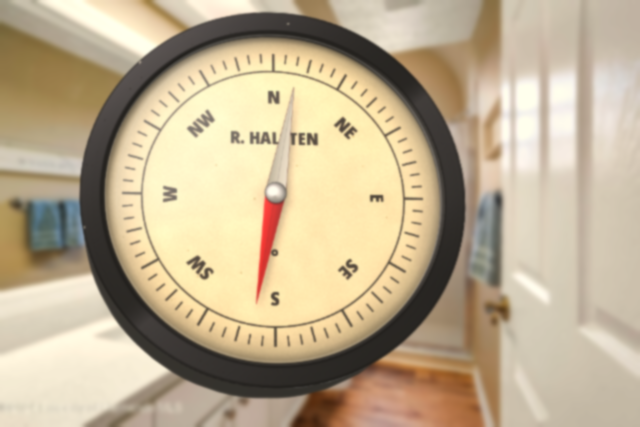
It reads 190 °
